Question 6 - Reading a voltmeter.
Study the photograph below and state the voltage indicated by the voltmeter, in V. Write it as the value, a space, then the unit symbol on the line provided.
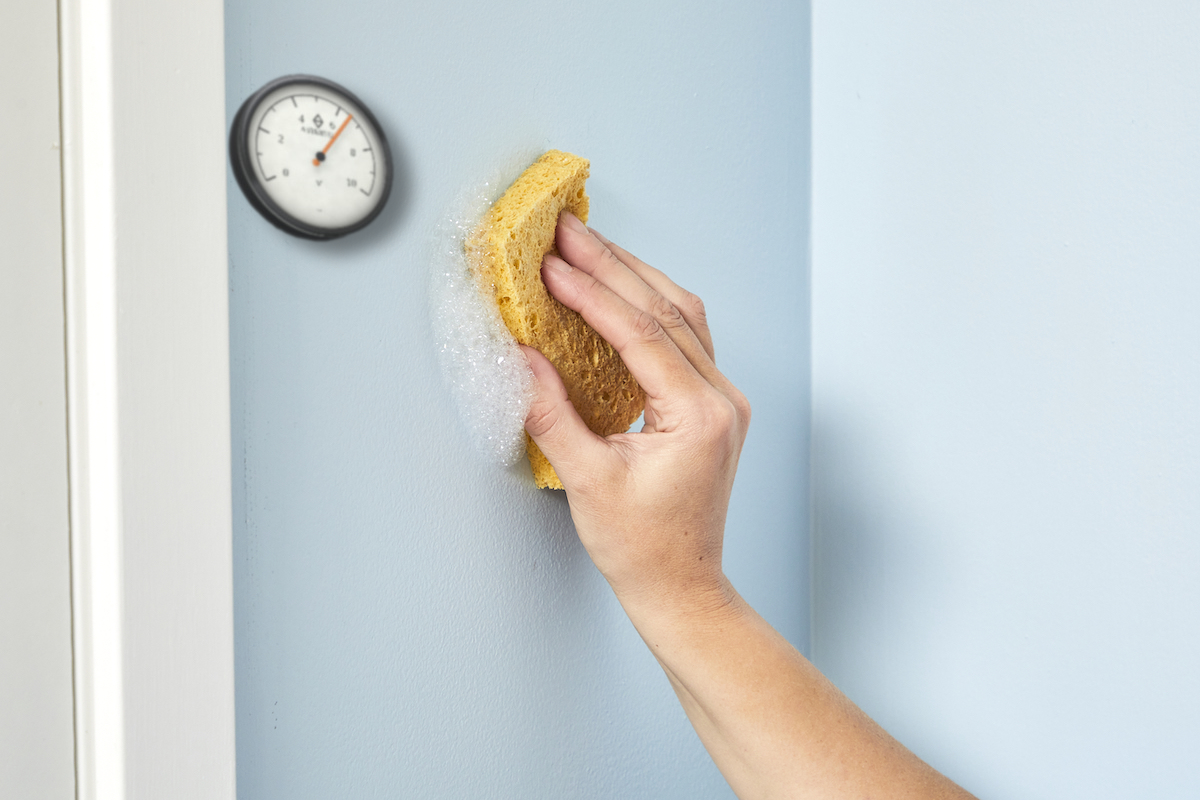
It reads 6.5 V
